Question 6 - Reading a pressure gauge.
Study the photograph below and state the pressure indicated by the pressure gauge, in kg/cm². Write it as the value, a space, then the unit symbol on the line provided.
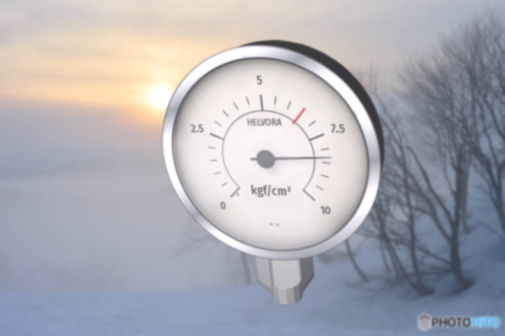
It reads 8.25 kg/cm²
